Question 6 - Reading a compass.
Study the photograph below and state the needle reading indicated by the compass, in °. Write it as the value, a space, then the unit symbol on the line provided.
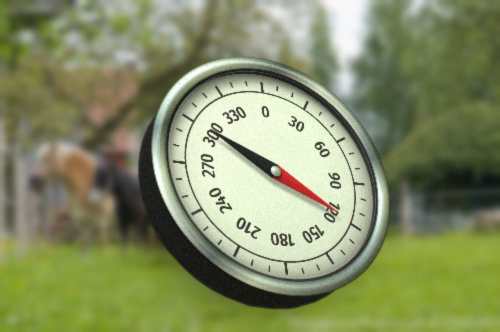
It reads 120 °
